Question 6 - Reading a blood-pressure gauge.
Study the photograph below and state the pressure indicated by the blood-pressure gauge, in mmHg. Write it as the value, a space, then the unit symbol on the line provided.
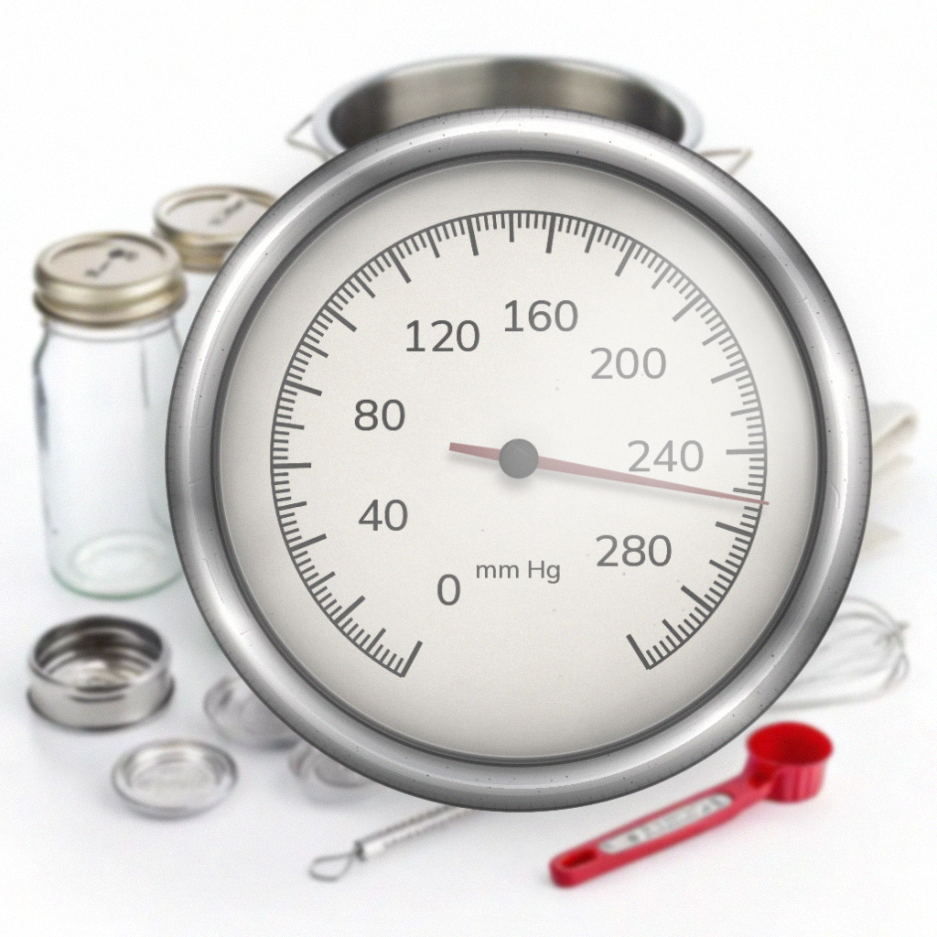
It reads 252 mmHg
